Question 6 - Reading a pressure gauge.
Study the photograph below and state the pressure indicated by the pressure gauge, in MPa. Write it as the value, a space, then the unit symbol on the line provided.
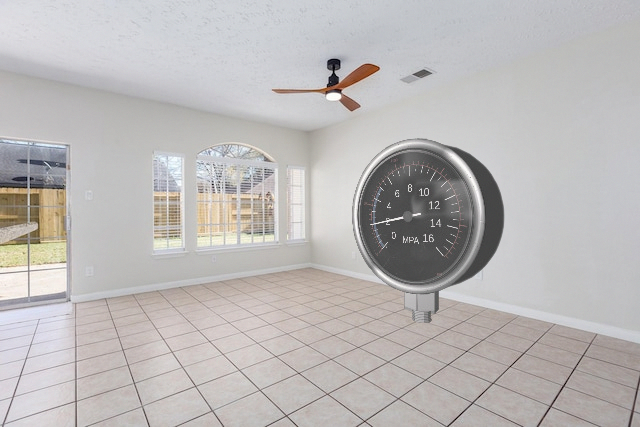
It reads 2 MPa
